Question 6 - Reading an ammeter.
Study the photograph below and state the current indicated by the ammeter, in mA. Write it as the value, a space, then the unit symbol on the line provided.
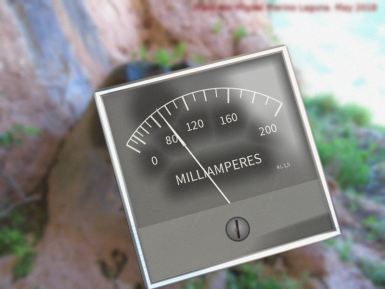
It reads 90 mA
